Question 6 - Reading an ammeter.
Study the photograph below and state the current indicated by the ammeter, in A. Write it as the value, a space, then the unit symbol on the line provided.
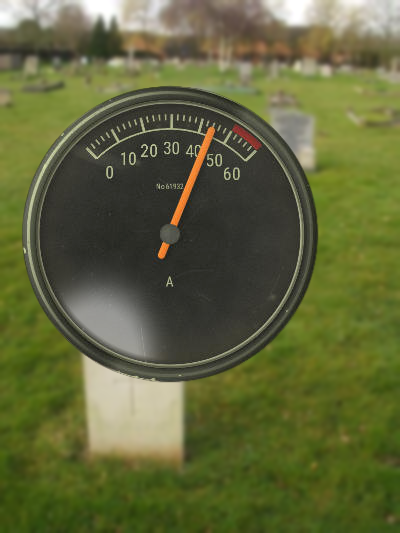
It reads 44 A
